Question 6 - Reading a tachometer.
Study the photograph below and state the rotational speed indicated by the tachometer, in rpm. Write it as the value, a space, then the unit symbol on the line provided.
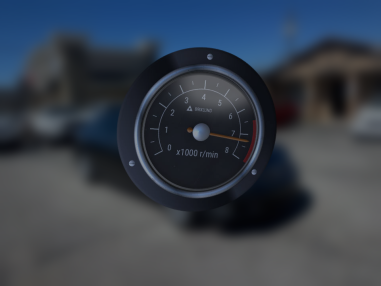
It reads 7250 rpm
